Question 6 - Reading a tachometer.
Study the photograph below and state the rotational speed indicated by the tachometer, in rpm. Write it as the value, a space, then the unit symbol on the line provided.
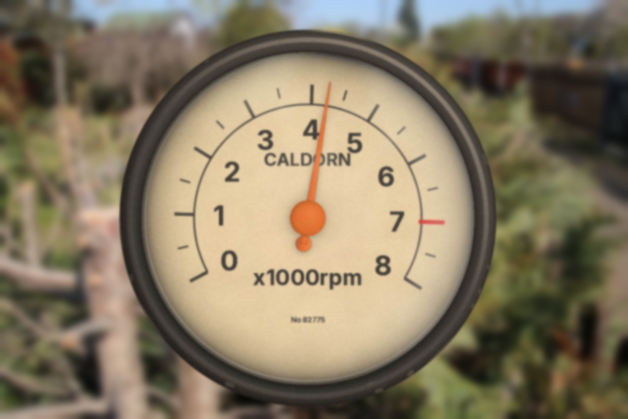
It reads 4250 rpm
